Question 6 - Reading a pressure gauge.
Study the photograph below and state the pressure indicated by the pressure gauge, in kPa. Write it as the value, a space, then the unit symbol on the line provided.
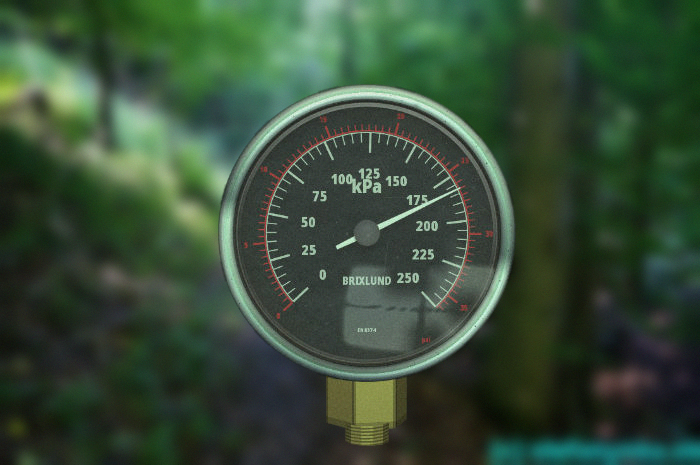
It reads 182.5 kPa
